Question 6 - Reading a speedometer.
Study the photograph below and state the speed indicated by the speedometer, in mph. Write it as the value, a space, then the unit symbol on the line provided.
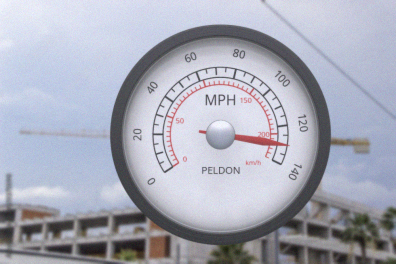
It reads 130 mph
